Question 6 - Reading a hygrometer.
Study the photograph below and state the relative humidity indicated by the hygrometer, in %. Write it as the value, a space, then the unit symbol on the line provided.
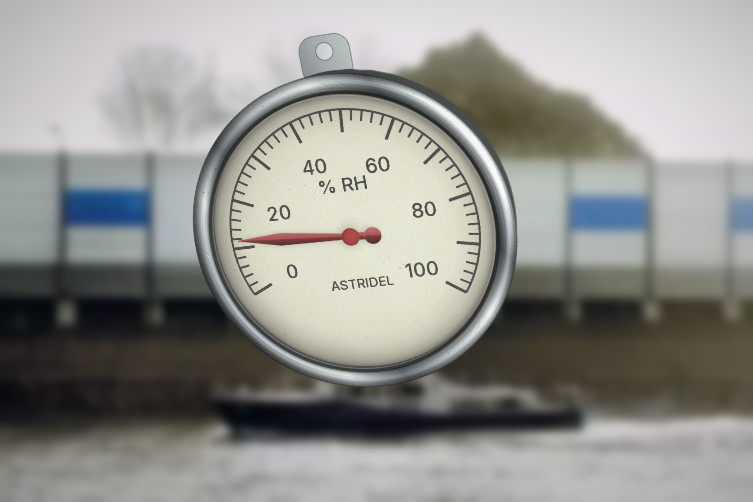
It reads 12 %
